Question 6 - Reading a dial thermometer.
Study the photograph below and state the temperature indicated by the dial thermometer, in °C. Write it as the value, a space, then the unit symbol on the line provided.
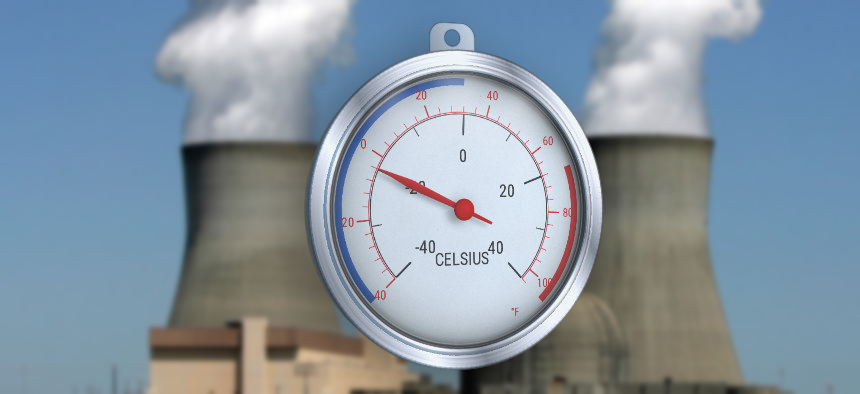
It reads -20 °C
